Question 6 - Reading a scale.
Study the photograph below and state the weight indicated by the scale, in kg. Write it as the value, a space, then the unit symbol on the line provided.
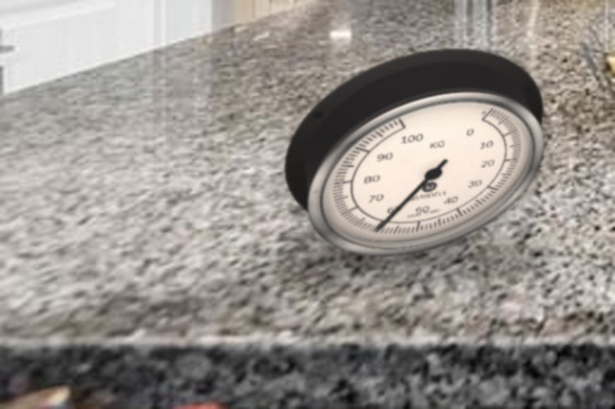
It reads 60 kg
